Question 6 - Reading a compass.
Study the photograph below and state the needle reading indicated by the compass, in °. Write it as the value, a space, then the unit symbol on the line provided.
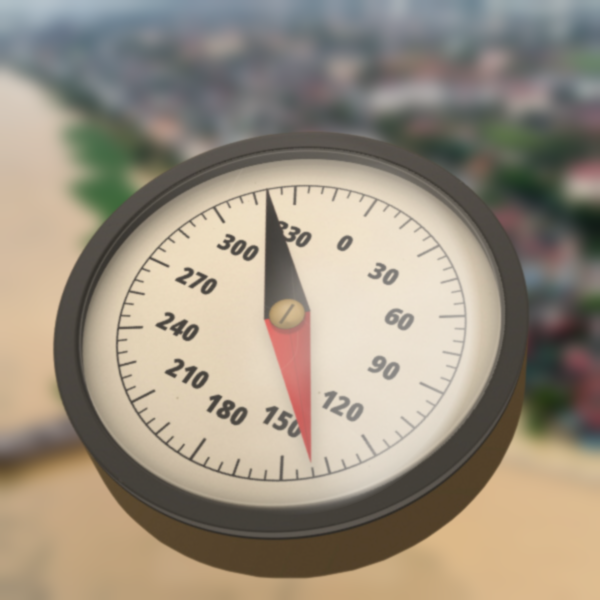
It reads 140 °
